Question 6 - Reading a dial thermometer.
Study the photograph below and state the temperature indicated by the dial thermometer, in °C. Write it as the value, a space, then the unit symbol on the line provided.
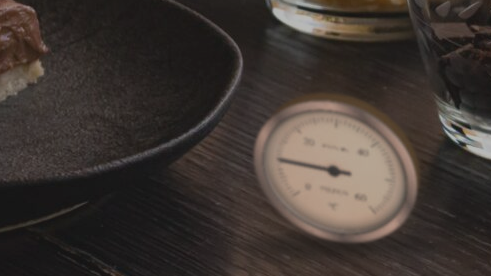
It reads 10 °C
